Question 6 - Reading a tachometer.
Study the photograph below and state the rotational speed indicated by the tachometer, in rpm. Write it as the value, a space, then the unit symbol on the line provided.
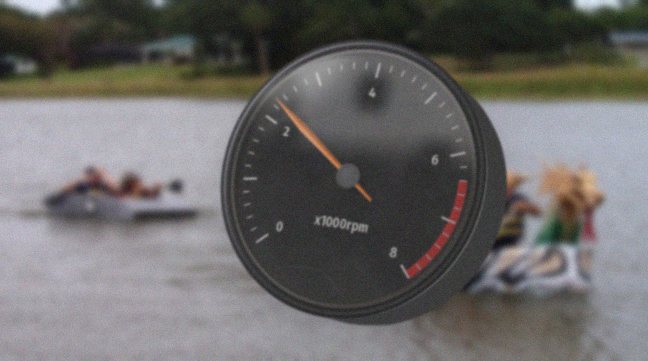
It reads 2300 rpm
